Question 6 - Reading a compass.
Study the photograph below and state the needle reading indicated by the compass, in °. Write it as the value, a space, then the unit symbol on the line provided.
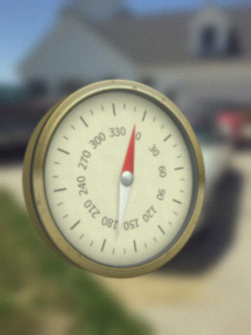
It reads 350 °
